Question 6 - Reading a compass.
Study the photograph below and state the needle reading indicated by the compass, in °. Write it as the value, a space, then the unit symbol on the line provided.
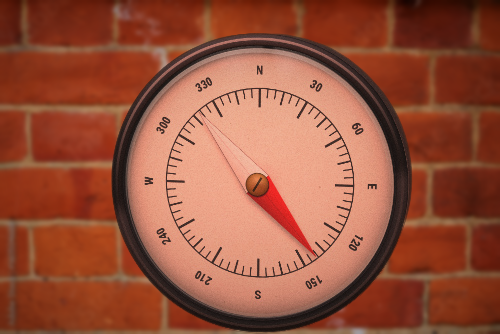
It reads 140 °
